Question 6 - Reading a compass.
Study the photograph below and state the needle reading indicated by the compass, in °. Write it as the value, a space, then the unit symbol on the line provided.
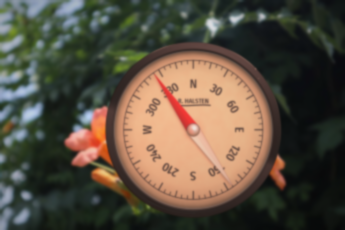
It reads 325 °
